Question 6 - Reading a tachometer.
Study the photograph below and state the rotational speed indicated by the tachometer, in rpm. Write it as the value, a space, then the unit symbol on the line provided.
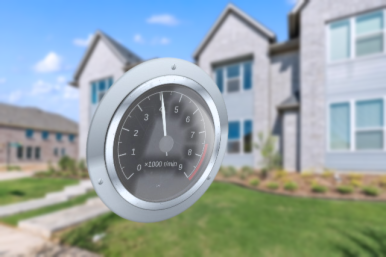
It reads 4000 rpm
